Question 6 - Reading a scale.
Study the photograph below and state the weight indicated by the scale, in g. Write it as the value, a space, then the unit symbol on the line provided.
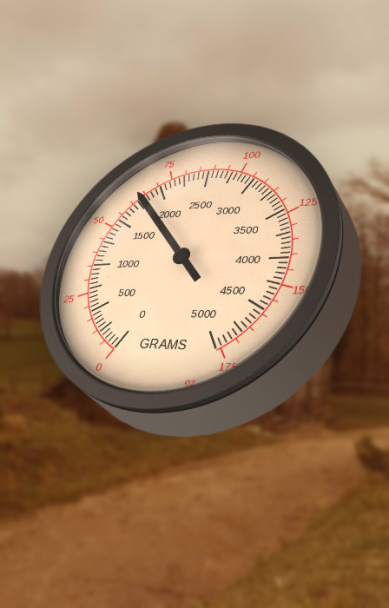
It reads 1800 g
